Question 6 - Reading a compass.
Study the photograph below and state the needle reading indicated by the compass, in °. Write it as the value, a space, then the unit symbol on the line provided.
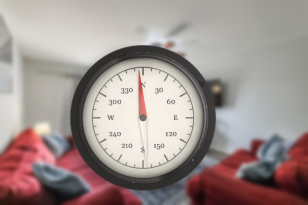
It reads 355 °
